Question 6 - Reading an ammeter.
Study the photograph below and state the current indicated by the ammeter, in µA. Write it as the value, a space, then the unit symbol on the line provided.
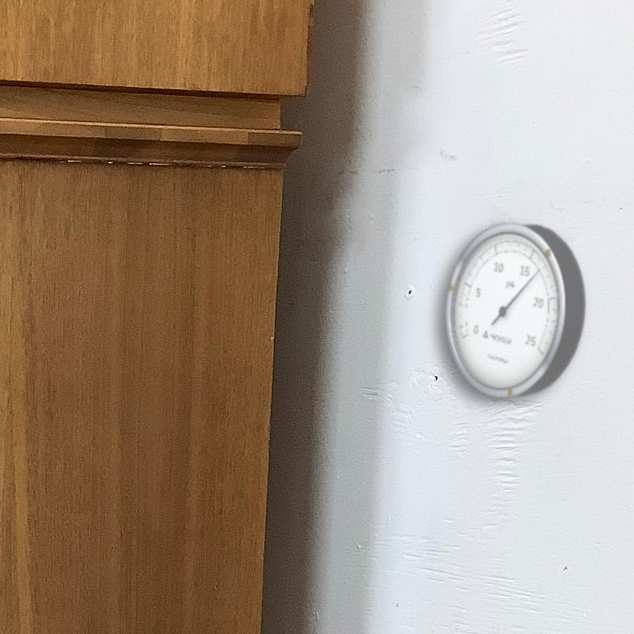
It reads 17 µA
